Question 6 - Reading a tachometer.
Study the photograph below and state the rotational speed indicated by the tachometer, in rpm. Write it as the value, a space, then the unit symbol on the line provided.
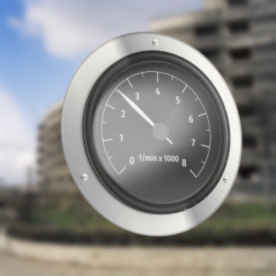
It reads 2500 rpm
